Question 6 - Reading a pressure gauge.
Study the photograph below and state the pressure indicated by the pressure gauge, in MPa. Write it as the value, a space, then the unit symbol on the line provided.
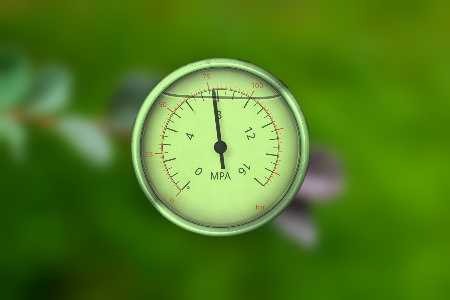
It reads 7.75 MPa
